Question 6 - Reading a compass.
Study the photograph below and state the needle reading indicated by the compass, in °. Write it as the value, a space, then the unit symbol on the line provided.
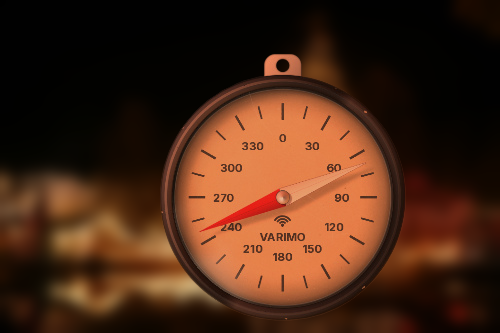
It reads 247.5 °
